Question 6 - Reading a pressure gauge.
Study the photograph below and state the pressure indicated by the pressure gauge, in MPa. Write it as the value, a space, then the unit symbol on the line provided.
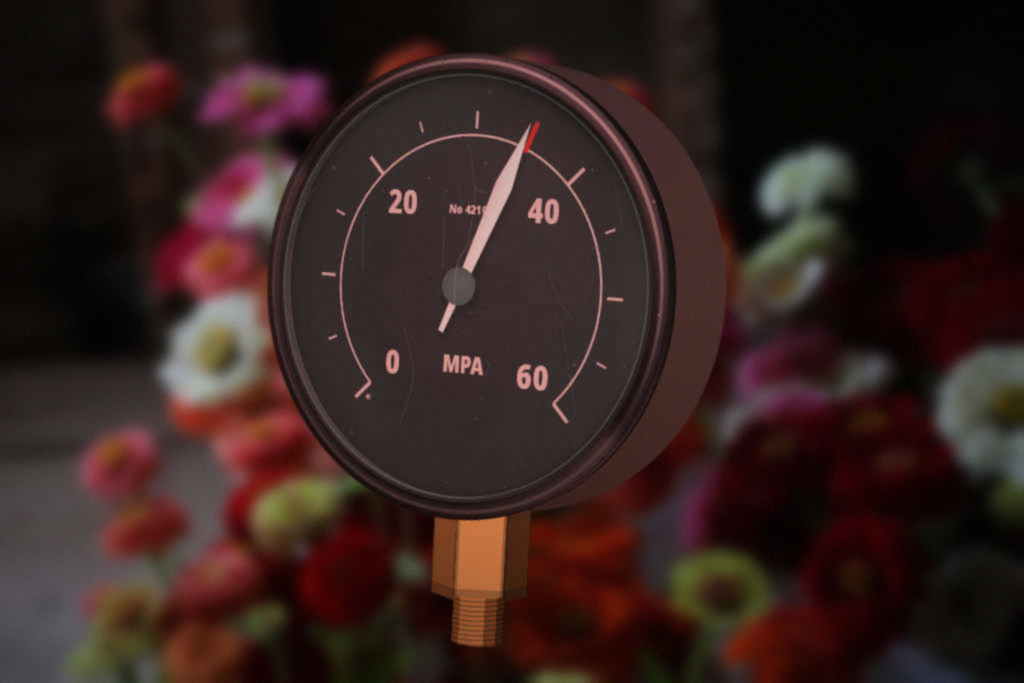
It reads 35 MPa
